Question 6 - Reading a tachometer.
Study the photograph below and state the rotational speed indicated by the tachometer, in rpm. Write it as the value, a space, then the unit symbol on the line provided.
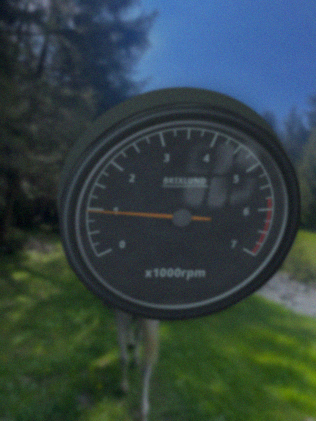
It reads 1000 rpm
